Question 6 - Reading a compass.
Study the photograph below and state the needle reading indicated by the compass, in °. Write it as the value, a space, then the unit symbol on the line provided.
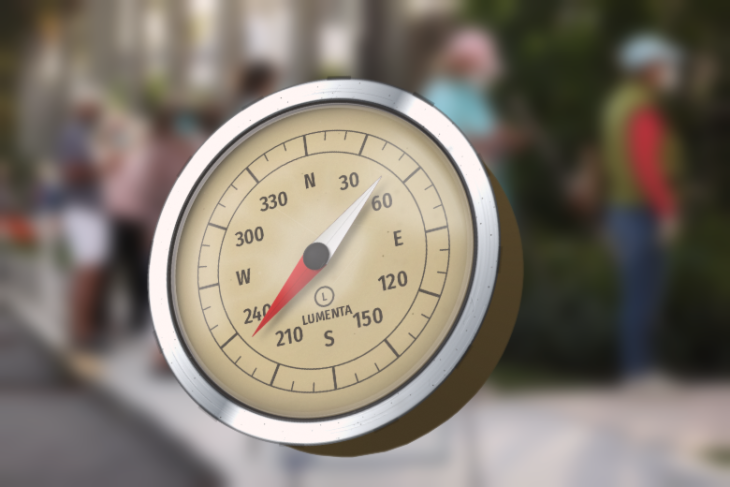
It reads 230 °
